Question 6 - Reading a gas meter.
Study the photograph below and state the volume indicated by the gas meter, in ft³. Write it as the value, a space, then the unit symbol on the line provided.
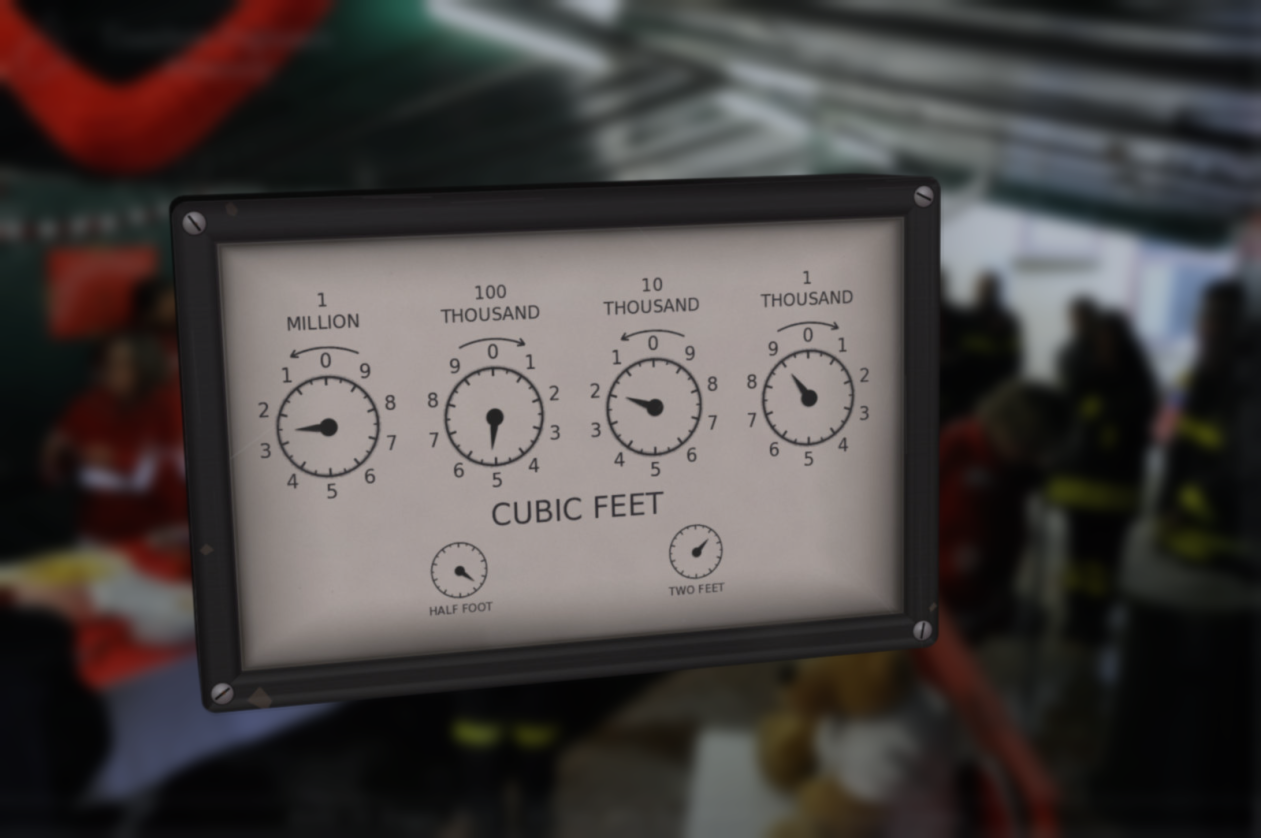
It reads 251900 ft³
